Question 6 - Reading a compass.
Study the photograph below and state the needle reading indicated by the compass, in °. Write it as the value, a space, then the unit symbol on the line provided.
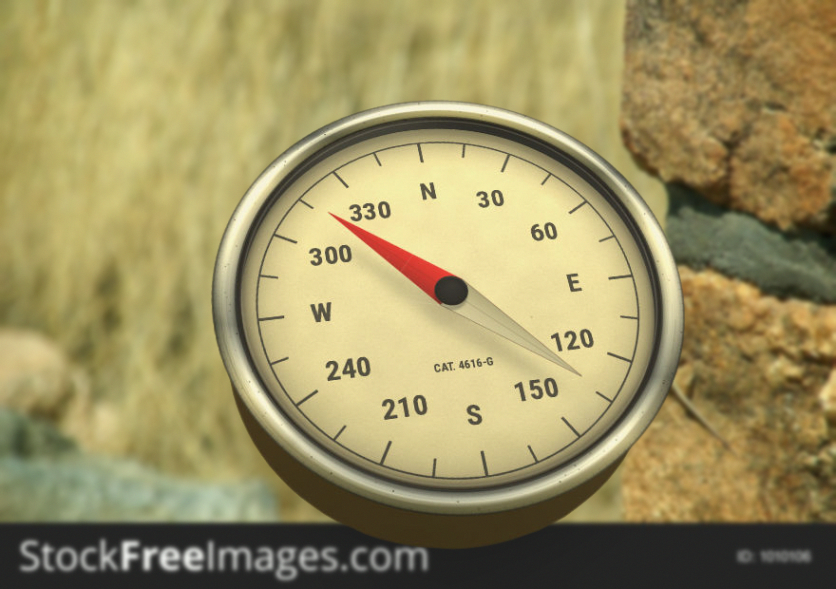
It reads 315 °
